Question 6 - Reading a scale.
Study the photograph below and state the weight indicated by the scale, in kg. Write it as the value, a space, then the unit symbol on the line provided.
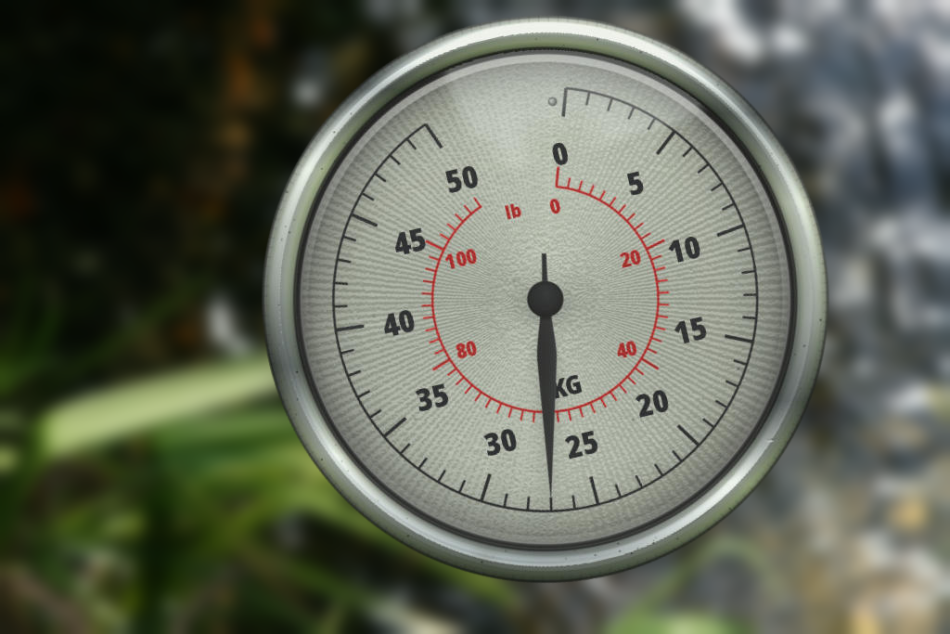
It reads 27 kg
